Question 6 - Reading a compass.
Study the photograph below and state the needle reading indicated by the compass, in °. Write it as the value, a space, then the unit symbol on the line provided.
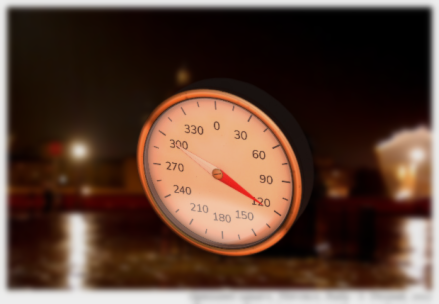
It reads 120 °
